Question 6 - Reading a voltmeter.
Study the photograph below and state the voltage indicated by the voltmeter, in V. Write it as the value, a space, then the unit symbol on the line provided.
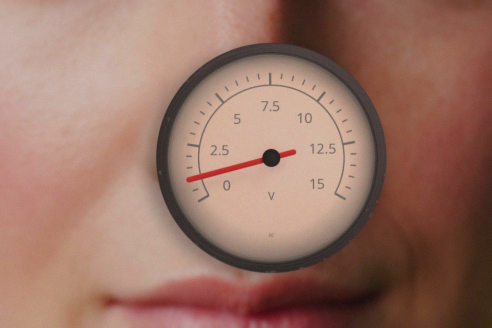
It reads 1 V
